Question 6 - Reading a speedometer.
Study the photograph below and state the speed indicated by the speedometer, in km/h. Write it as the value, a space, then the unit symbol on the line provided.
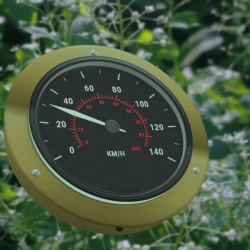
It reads 30 km/h
